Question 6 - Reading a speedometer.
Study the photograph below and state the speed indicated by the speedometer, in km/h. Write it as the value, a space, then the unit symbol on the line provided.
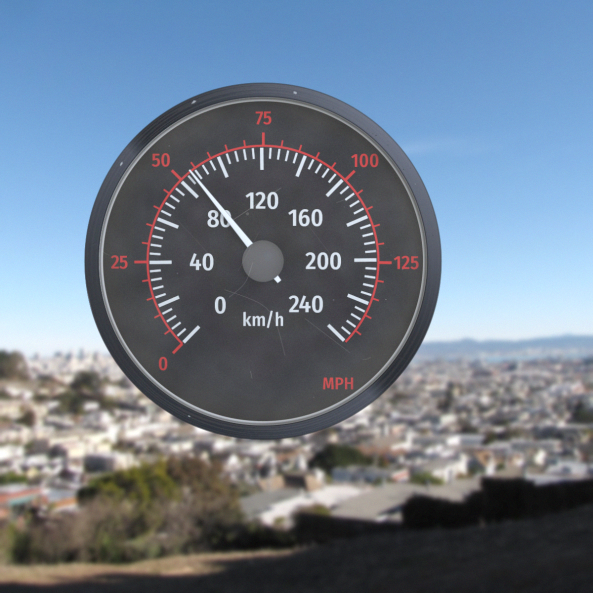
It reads 86 km/h
